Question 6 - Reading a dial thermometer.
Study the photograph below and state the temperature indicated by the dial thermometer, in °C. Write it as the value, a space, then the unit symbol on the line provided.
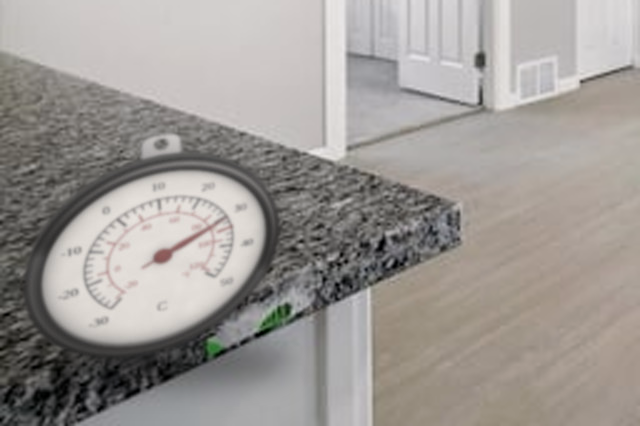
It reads 30 °C
